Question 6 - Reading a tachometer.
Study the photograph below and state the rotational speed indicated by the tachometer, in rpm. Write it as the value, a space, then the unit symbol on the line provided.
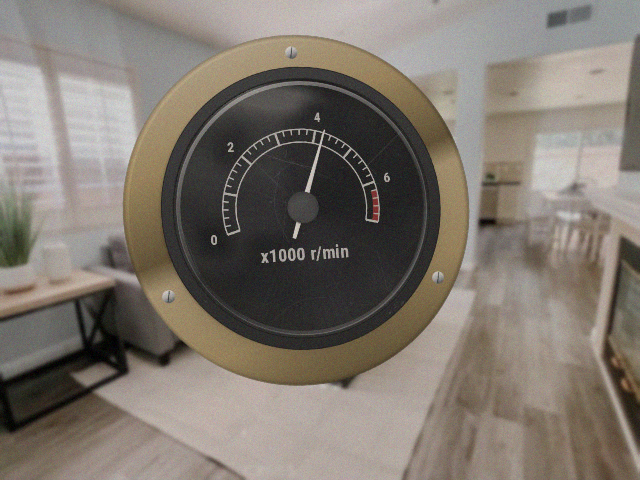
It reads 4200 rpm
